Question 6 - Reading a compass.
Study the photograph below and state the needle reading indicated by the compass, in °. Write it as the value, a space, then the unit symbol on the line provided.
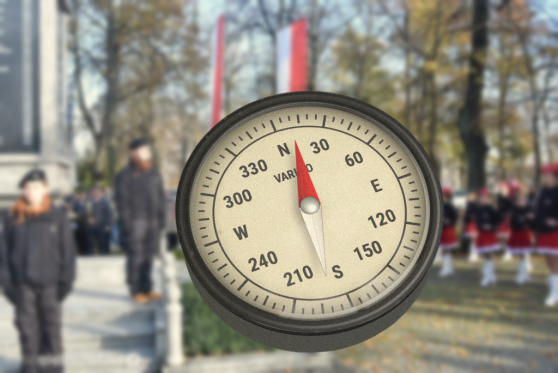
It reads 10 °
